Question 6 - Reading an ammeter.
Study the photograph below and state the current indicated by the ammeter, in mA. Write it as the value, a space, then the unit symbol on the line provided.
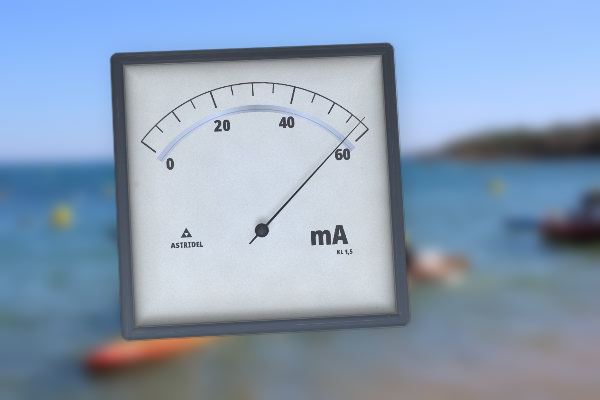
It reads 57.5 mA
